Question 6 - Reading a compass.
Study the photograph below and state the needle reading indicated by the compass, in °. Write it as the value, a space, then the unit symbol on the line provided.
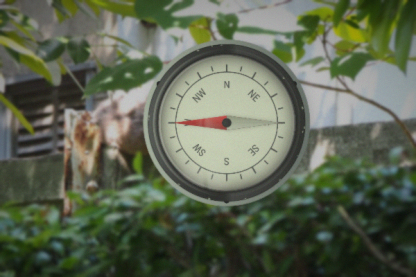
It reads 270 °
